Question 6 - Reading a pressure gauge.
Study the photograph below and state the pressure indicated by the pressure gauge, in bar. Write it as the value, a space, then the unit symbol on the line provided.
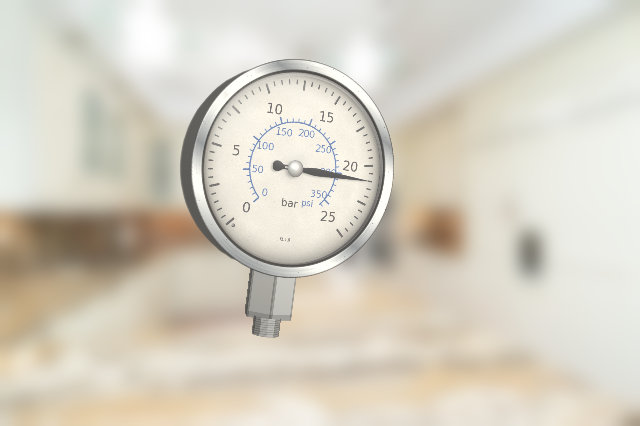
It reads 21 bar
